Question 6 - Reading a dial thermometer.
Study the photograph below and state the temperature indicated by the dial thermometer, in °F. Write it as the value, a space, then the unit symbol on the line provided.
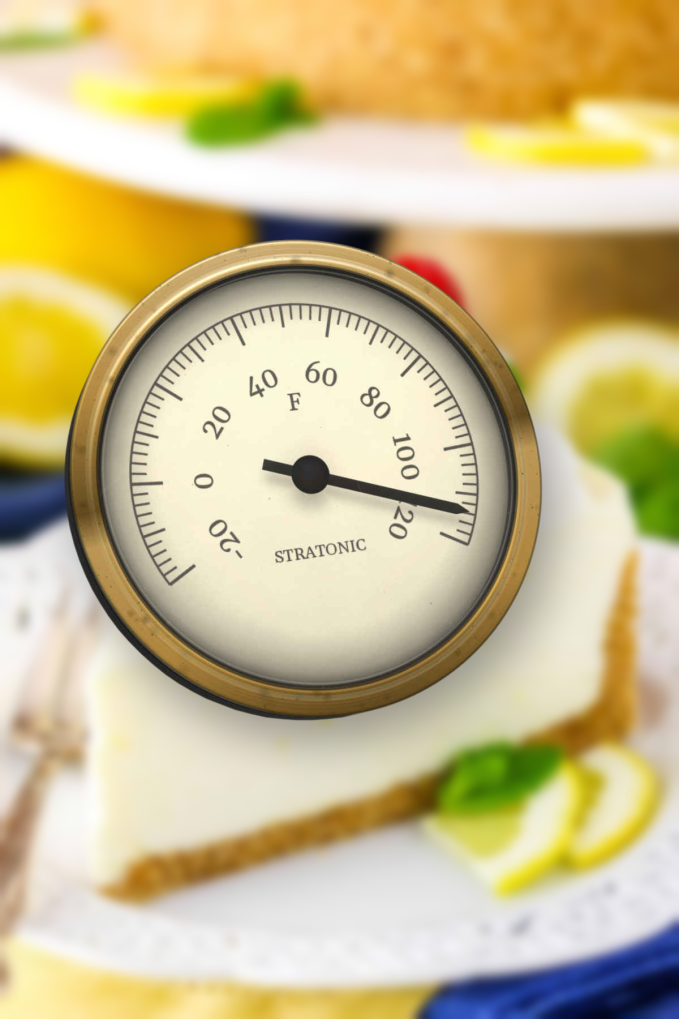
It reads 114 °F
